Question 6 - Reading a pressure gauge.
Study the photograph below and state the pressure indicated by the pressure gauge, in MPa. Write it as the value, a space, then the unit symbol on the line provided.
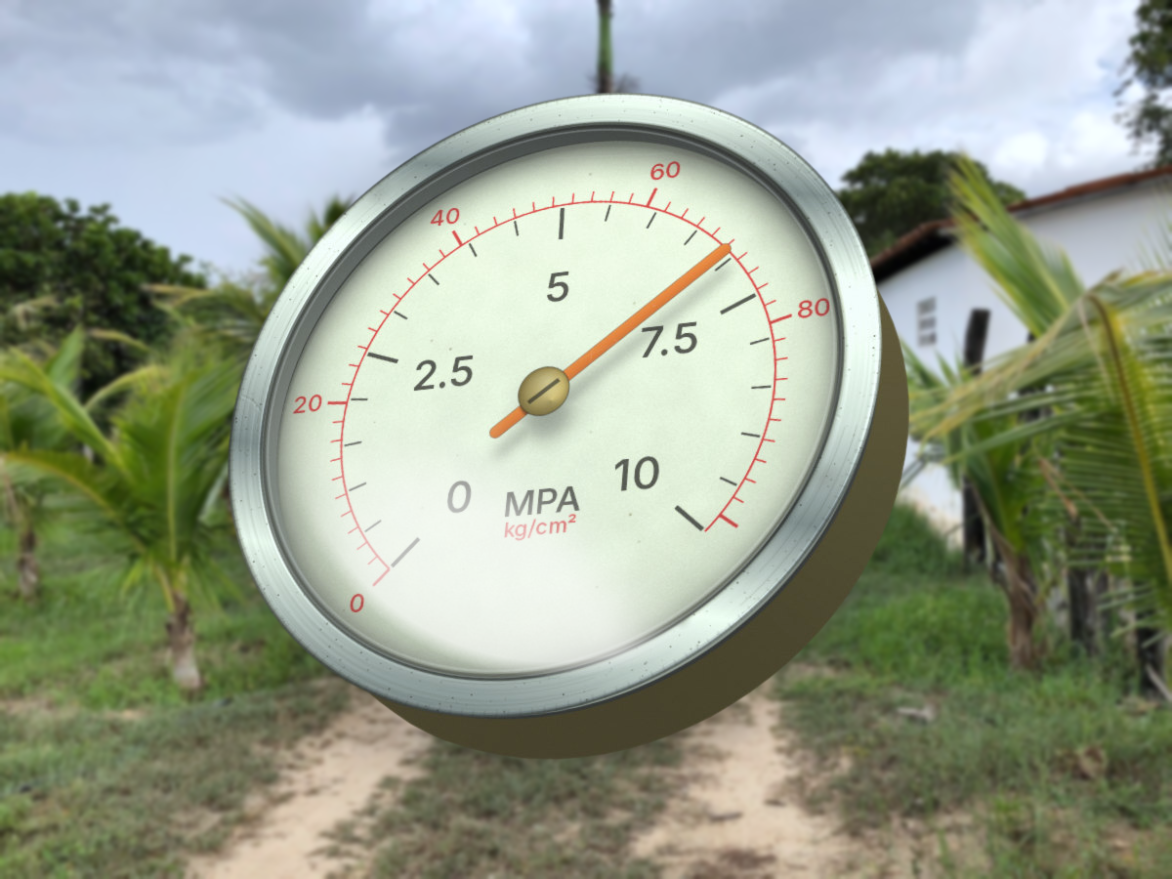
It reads 7 MPa
